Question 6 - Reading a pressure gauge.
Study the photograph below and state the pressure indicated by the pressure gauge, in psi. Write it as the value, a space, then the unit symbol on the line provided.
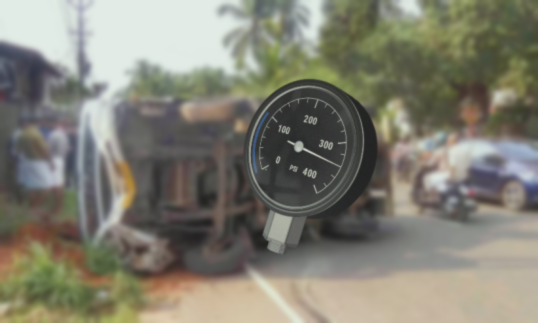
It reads 340 psi
